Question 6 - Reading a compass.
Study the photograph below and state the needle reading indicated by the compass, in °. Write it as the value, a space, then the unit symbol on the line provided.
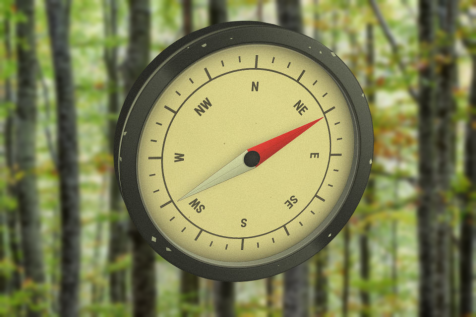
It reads 60 °
